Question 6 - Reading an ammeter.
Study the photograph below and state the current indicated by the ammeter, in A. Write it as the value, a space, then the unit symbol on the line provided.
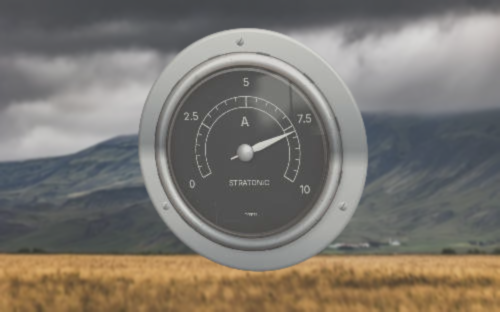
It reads 7.75 A
